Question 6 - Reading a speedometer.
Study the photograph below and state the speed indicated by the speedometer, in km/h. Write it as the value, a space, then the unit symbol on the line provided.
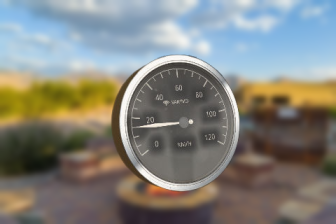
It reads 15 km/h
